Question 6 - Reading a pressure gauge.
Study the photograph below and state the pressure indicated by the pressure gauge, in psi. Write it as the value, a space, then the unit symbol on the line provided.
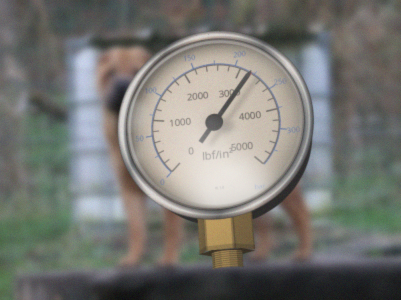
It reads 3200 psi
